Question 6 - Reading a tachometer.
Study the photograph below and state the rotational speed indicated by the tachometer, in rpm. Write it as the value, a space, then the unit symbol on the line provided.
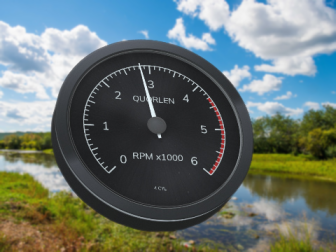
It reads 2800 rpm
